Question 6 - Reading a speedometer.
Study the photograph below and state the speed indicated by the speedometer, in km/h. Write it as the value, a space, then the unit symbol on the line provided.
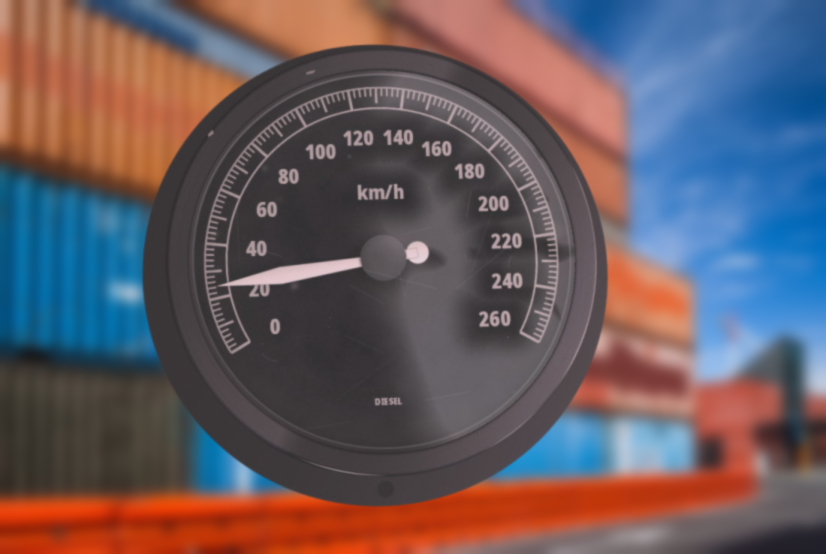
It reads 24 km/h
